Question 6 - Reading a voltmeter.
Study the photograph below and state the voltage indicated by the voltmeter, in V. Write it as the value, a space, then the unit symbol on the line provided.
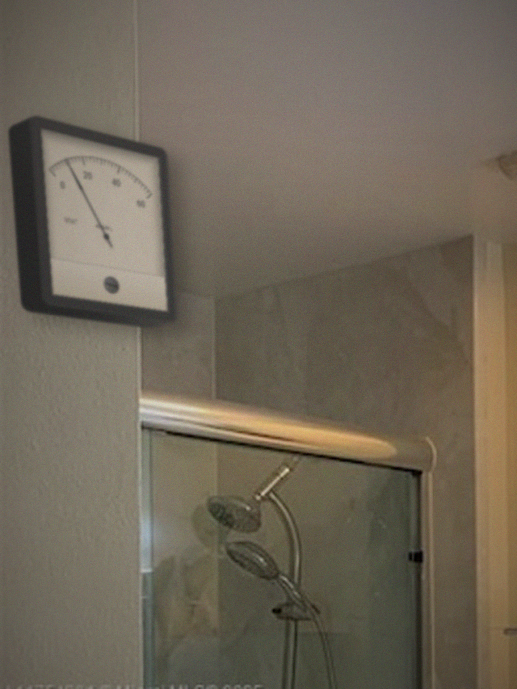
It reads 10 V
